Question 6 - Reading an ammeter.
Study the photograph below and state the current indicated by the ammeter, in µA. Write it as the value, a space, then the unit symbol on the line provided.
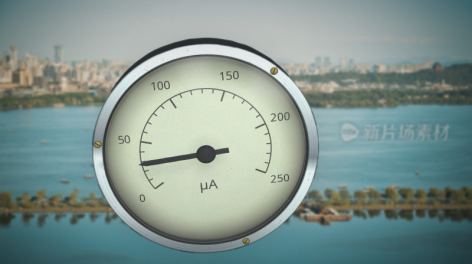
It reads 30 µA
